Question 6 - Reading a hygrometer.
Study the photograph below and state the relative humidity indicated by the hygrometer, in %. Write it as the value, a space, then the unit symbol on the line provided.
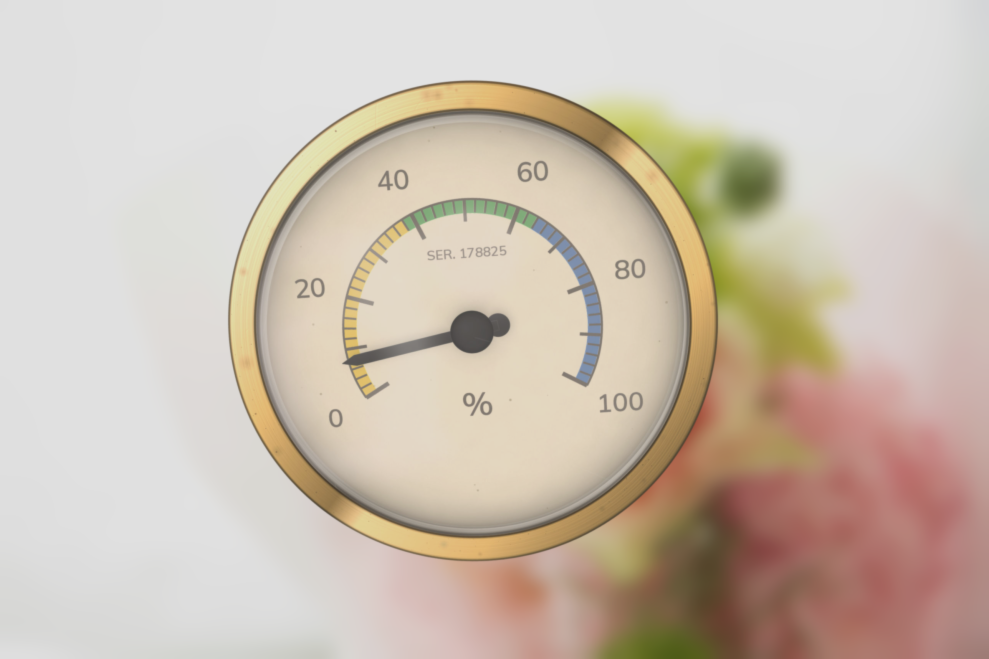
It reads 8 %
